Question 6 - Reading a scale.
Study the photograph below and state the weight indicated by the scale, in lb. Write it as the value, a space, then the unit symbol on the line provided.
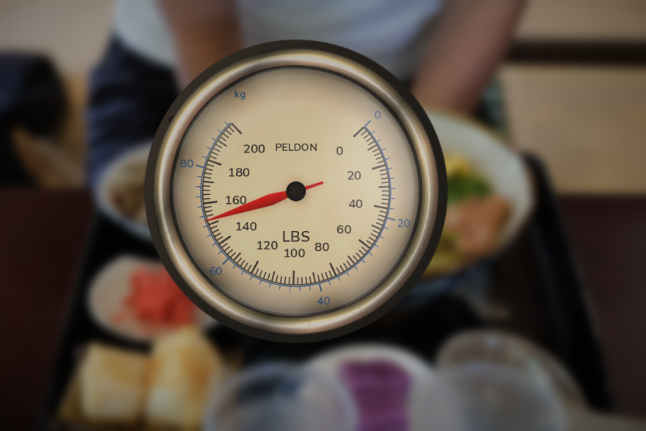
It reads 152 lb
